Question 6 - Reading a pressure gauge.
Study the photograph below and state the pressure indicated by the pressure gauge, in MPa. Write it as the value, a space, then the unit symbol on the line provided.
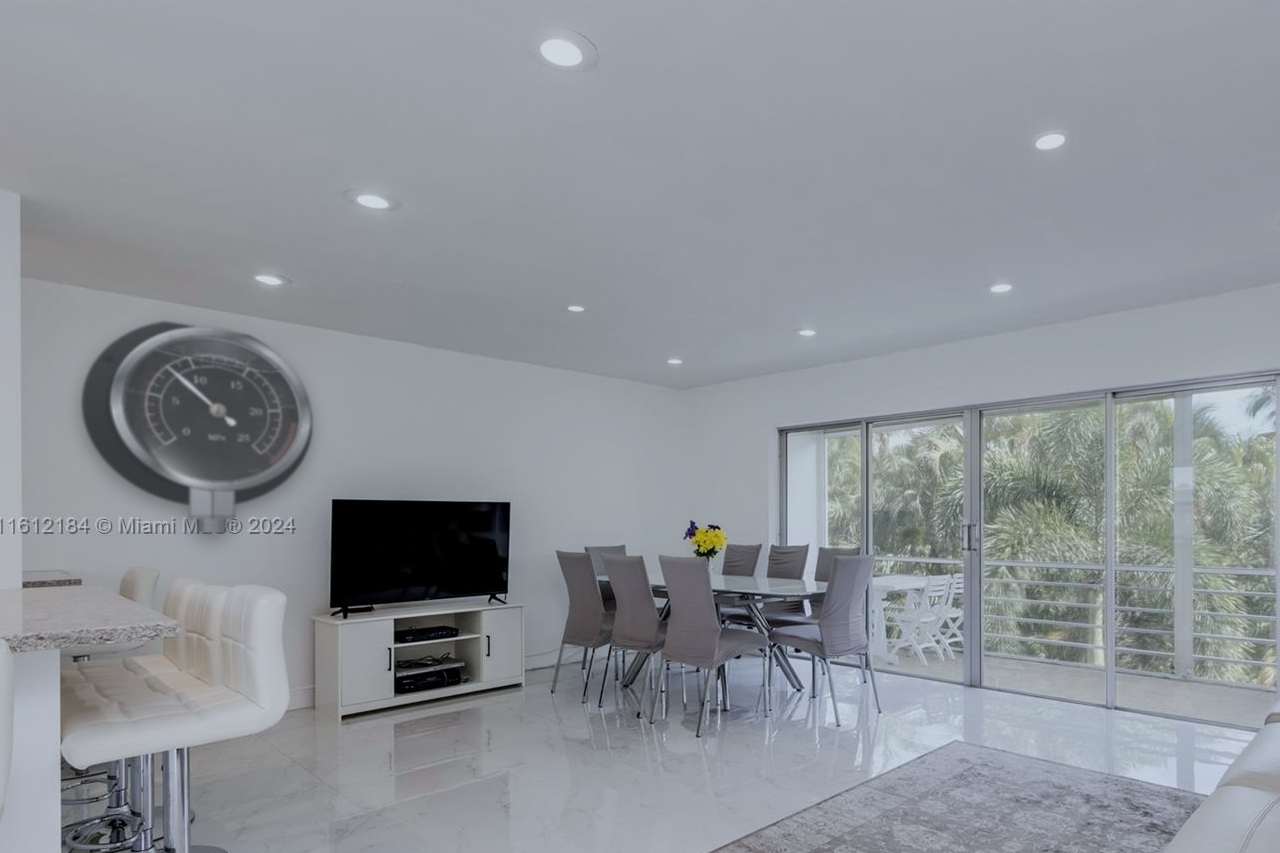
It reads 8 MPa
